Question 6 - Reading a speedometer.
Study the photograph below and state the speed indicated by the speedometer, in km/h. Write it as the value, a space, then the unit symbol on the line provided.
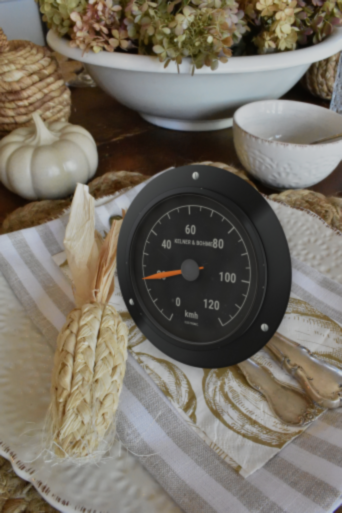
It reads 20 km/h
